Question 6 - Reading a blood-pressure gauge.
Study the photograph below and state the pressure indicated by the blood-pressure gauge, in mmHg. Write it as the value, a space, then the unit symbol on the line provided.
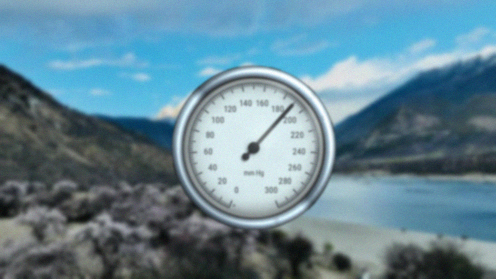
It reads 190 mmHg
